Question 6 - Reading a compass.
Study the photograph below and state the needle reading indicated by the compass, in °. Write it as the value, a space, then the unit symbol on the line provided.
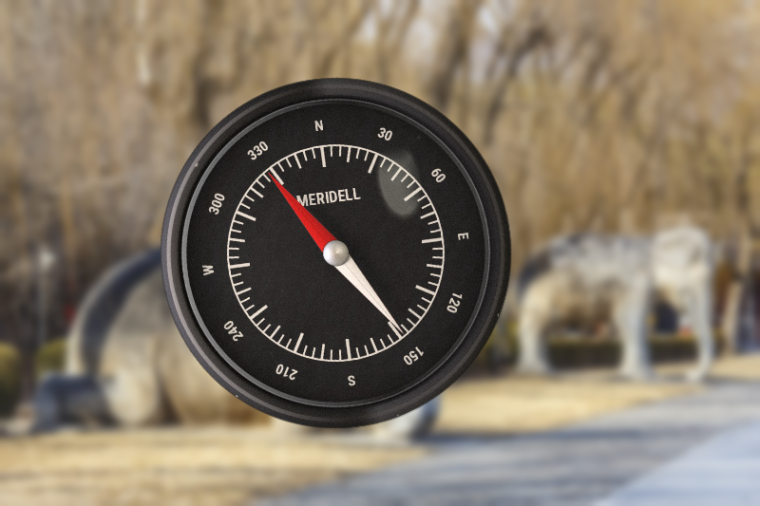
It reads 327.5 °
